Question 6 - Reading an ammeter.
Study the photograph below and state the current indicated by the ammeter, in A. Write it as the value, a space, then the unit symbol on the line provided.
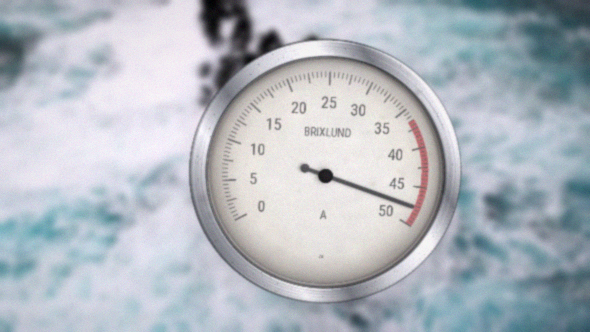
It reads 47.5 A
